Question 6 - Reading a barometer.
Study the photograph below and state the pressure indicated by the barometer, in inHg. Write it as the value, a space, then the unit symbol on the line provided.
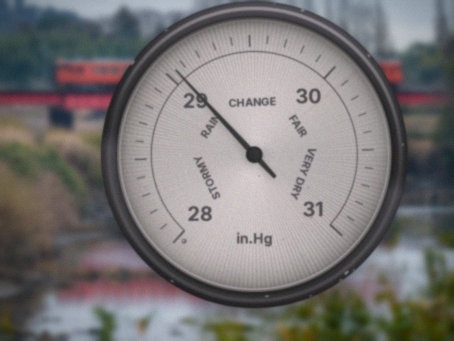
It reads 29.05 inHg
